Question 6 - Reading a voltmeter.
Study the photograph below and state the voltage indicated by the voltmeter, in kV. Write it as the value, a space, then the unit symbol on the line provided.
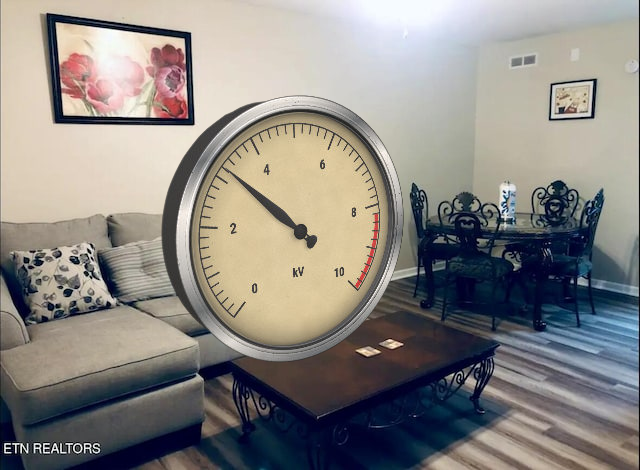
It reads 3.2 kV
